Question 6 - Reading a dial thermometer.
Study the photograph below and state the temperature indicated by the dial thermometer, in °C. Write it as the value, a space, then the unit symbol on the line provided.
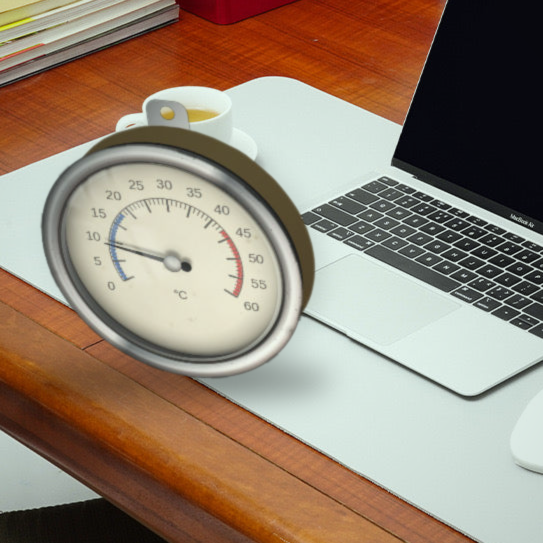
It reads 10 °C
